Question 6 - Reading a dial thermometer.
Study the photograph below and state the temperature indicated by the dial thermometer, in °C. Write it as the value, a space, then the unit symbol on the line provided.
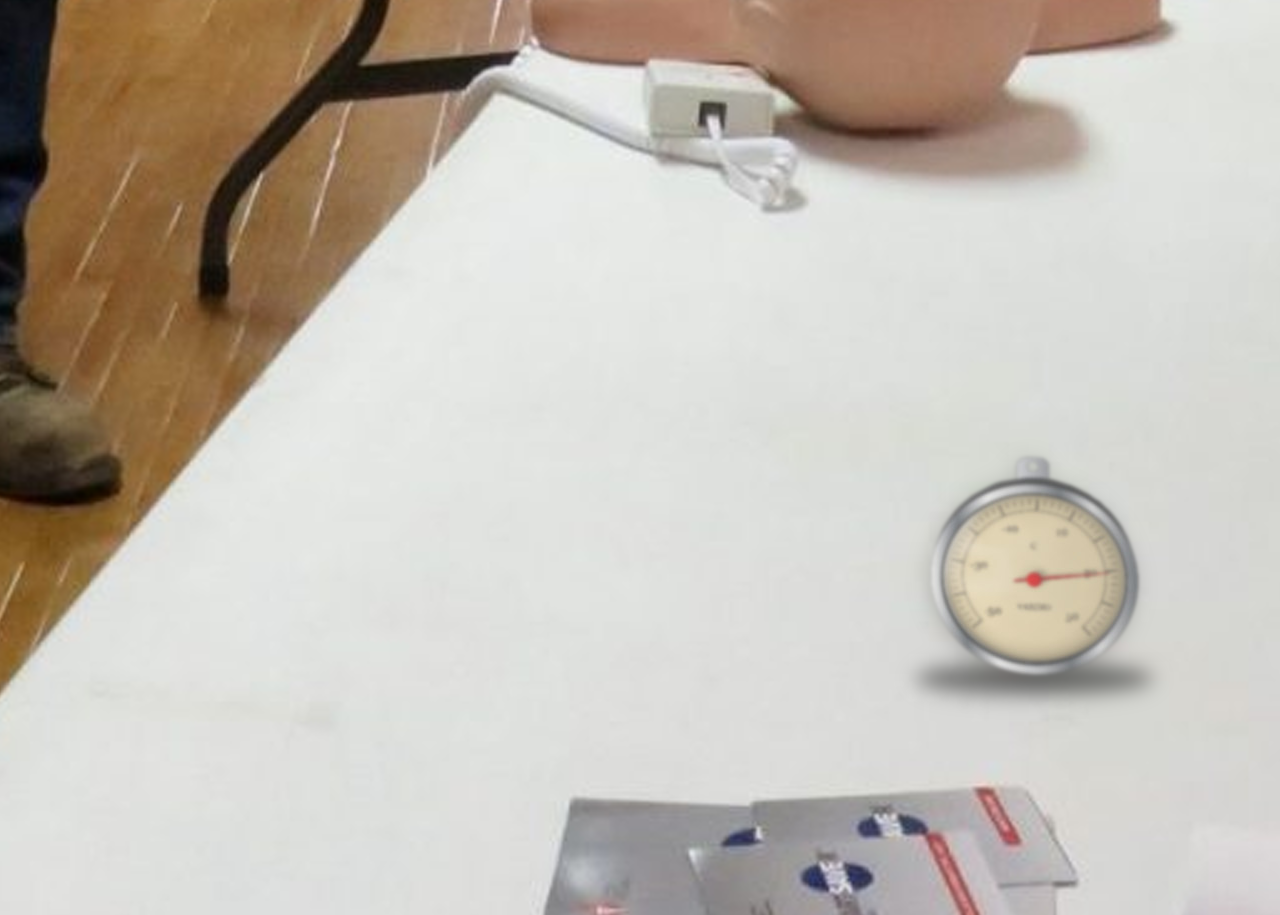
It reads 30 °C
